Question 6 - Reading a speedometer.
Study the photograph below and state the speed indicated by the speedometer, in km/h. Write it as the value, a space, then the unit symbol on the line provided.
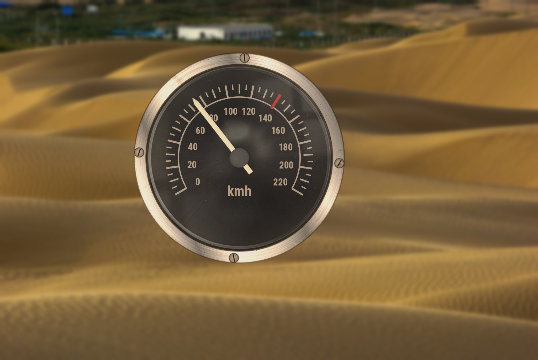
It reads 75 km/h
